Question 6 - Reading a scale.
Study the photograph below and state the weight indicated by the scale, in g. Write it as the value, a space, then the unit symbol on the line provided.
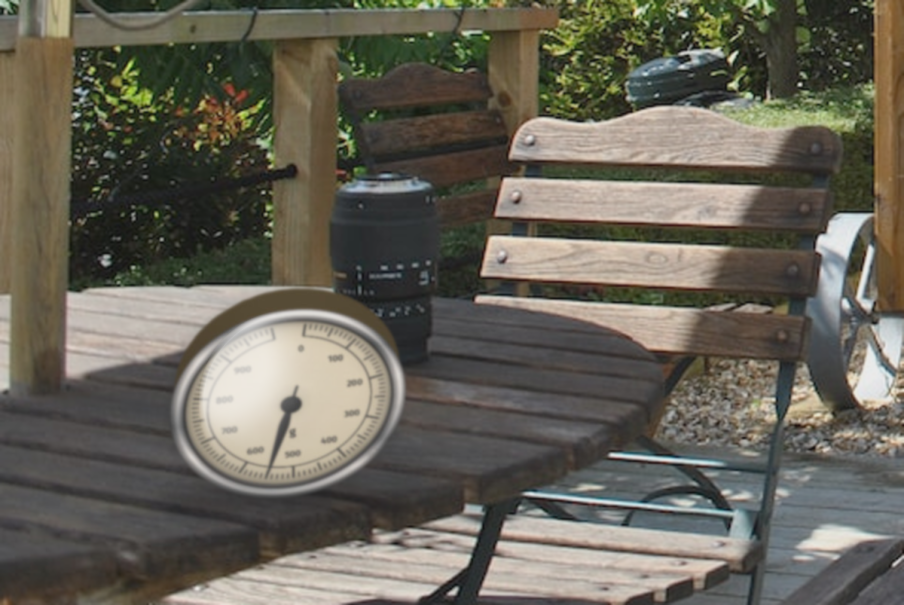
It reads 550 g
